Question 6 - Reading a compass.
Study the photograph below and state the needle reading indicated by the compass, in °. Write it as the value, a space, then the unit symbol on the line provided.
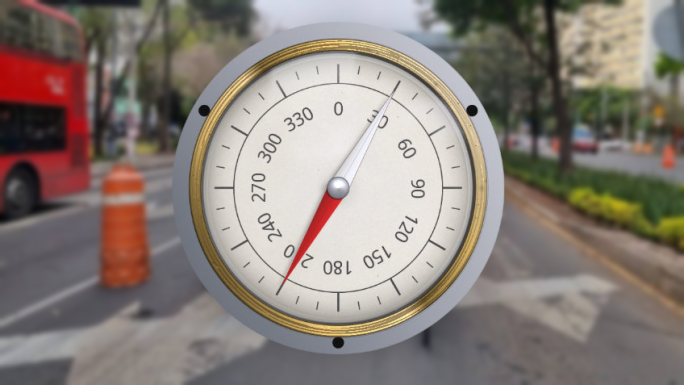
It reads 210 °
